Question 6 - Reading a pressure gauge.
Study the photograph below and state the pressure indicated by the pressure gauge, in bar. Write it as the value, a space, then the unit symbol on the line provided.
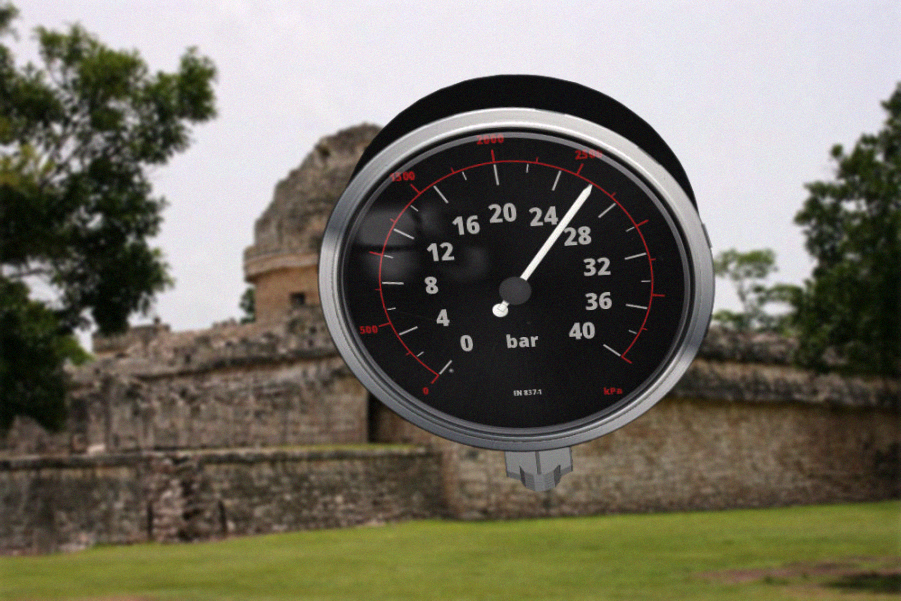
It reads 26 bar
